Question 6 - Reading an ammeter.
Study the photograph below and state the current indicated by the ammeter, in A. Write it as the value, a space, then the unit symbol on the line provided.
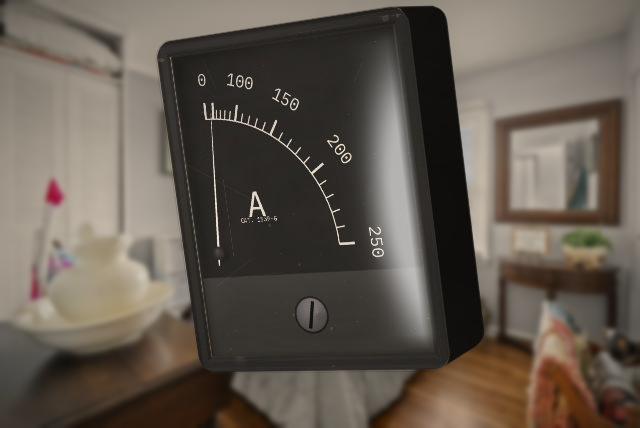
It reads 50 A
